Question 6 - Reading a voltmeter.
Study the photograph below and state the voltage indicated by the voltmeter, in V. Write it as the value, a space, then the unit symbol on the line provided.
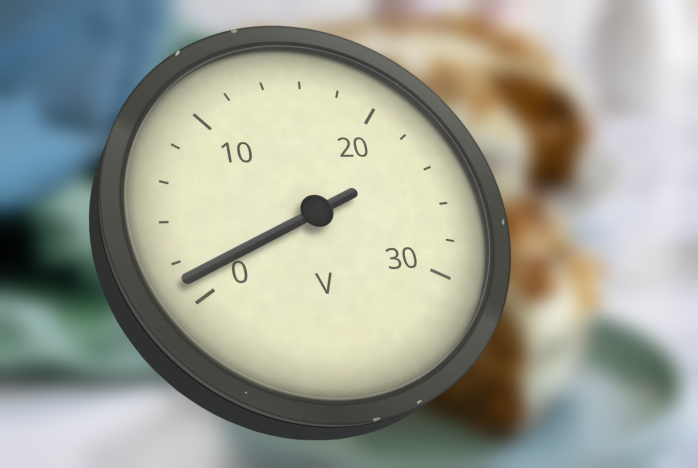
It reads 1 V
